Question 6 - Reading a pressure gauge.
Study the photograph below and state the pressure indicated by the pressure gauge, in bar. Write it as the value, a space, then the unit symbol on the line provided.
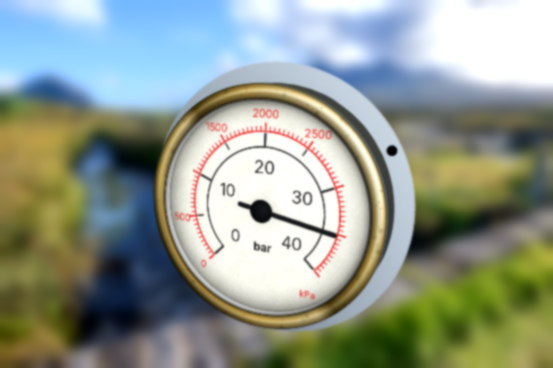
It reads 35 bar
